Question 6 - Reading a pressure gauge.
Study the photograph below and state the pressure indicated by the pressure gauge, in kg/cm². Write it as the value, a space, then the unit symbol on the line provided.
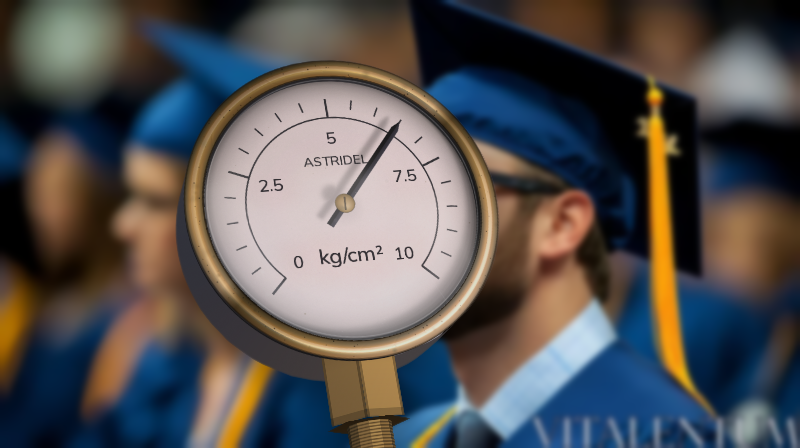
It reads 6.5 kg/cm²
